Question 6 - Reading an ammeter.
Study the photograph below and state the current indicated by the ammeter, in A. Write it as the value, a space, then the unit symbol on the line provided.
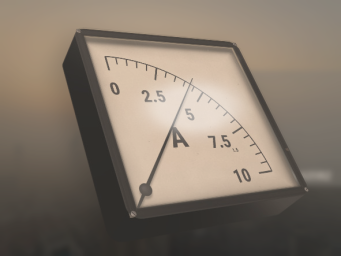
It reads 4.25 A
